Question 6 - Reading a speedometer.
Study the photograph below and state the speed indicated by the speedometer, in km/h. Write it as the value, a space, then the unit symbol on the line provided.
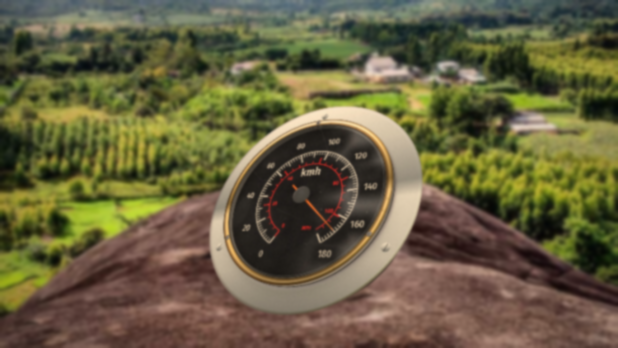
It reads 170 km/h
